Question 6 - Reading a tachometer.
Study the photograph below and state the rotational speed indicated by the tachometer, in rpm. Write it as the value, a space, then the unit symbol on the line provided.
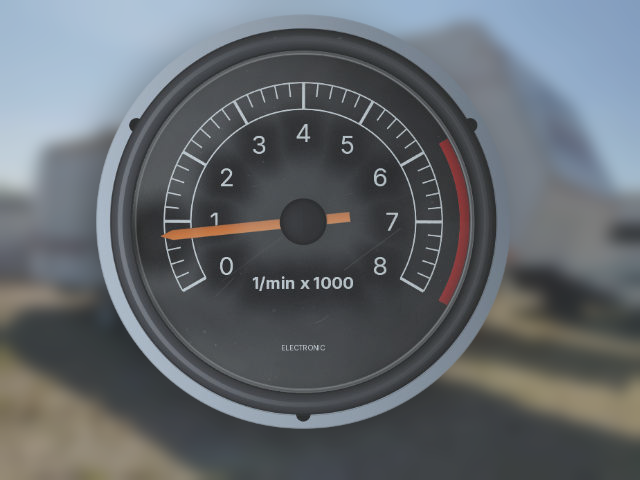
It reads 800 rpm
